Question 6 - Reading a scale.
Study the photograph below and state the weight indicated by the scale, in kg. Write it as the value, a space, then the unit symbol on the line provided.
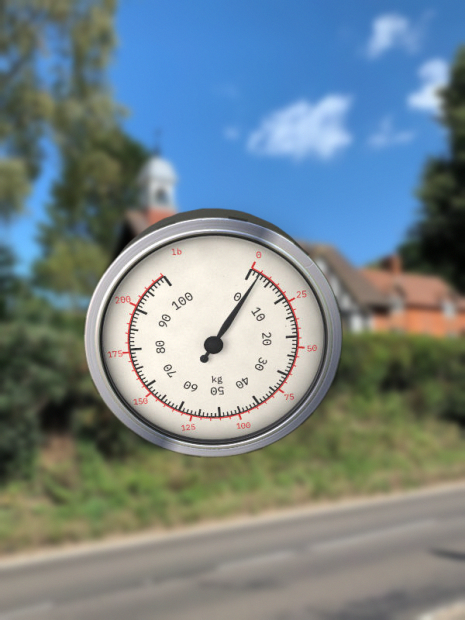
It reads 2 kg
